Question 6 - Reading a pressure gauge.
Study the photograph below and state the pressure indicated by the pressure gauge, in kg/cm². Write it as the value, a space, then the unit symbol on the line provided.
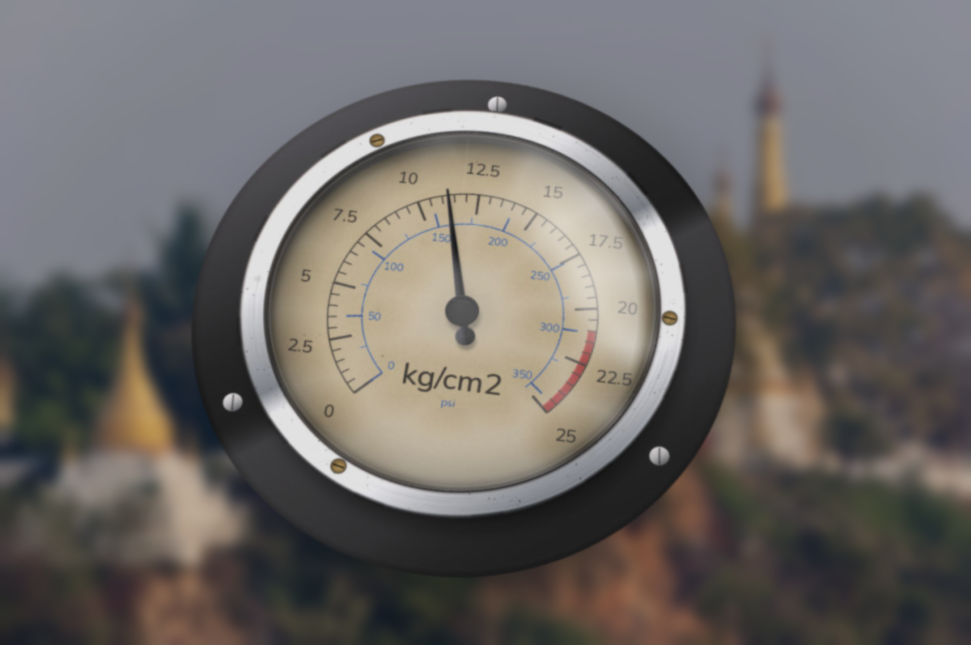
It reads 11.25 kg/cm²
